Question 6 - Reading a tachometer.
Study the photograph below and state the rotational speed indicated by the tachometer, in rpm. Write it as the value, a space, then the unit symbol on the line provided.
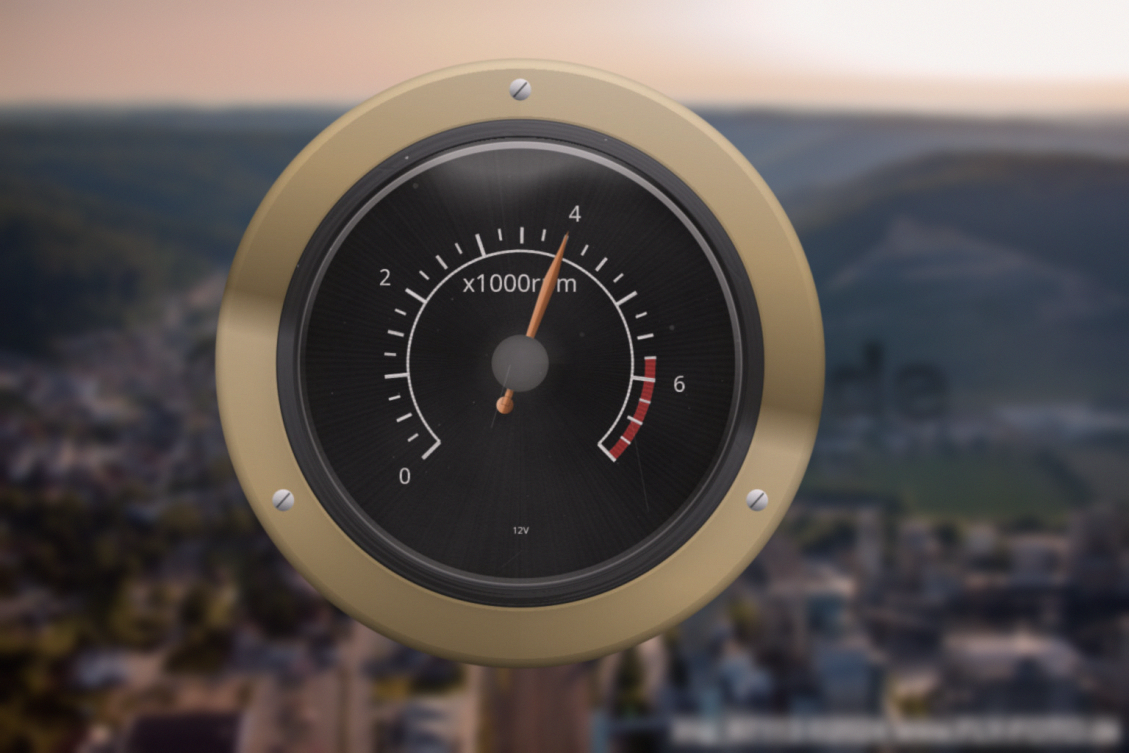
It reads 4000 rpm
